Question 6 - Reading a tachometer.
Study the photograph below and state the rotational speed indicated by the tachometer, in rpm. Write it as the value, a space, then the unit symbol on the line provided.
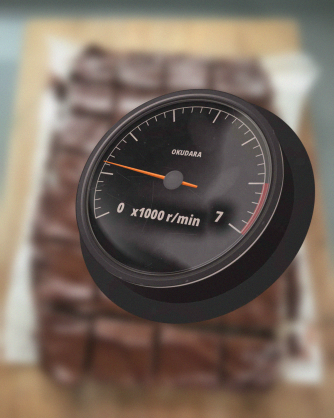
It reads 1200 rpm
